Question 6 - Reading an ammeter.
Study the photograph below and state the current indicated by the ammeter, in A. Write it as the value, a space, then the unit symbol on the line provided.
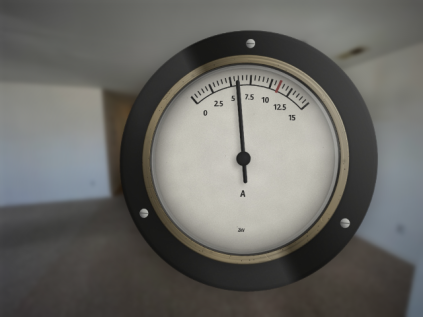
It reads 6 A
